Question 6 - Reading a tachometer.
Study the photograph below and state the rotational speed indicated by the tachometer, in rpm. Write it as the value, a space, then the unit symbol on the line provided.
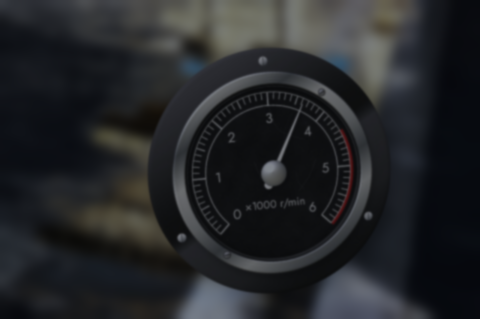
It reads 3600 rpm
